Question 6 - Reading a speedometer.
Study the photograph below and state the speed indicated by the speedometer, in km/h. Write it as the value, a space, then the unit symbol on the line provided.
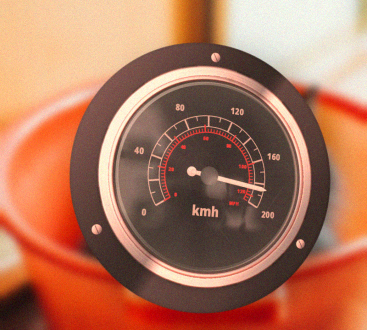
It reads 185 km/h
